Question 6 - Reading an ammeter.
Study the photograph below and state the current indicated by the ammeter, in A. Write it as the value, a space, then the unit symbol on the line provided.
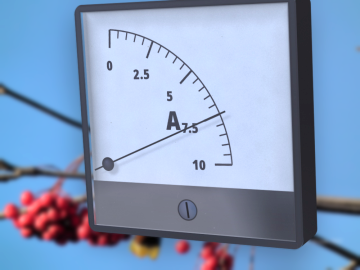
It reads 7.5 A
